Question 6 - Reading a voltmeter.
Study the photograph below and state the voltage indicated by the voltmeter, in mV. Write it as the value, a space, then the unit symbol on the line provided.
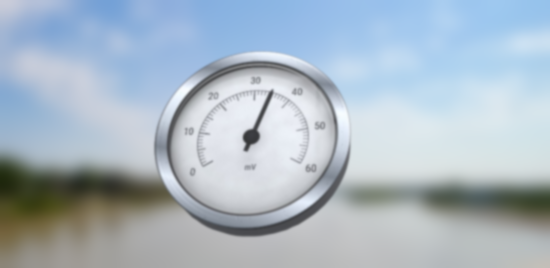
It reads 35 mV
